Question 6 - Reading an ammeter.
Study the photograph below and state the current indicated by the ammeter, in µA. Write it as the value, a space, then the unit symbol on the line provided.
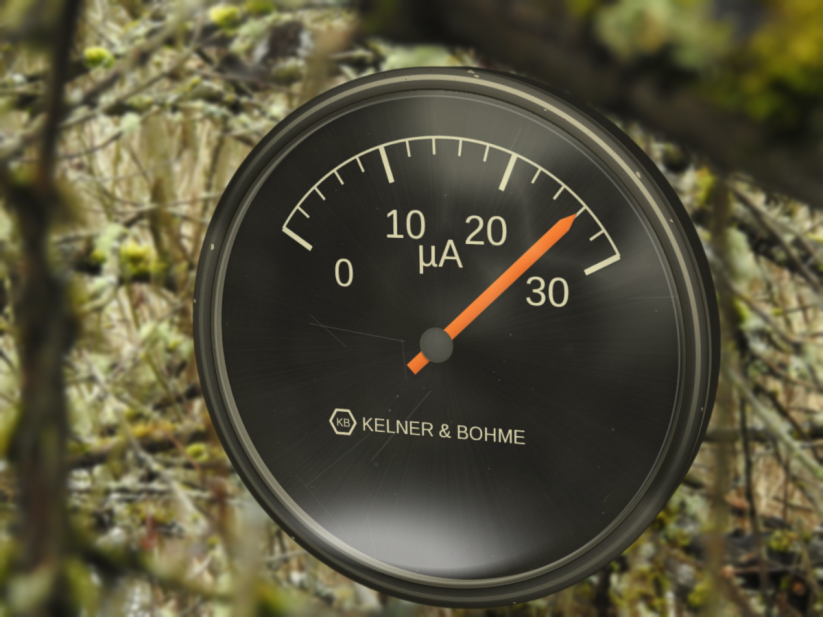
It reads 26 µA
